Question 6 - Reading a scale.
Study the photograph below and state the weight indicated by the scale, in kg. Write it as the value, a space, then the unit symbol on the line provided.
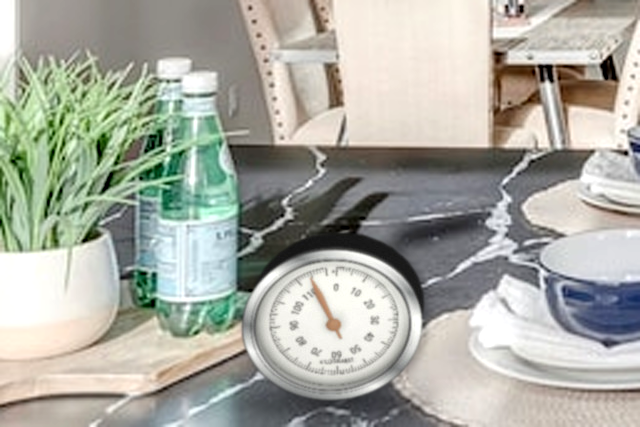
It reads 115 kg
